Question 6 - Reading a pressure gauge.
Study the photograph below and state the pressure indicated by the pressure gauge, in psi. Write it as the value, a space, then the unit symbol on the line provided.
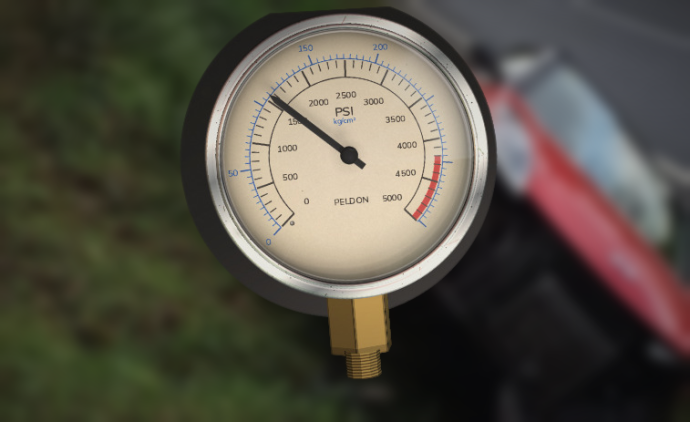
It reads 1550 psi
